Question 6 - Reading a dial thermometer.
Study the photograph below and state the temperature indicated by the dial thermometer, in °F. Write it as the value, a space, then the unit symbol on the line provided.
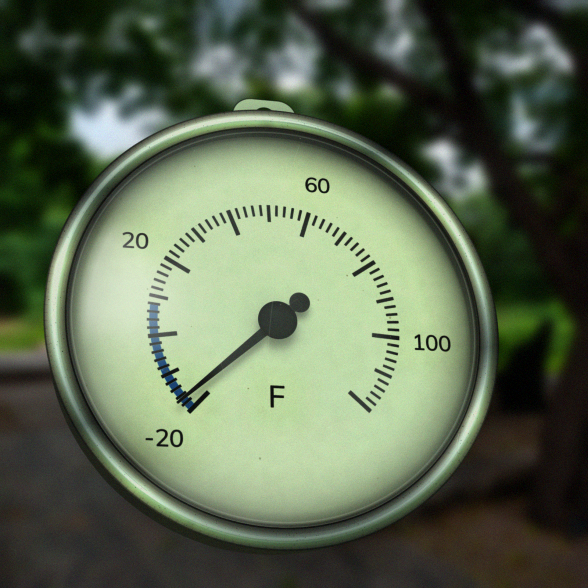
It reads -17 °F
